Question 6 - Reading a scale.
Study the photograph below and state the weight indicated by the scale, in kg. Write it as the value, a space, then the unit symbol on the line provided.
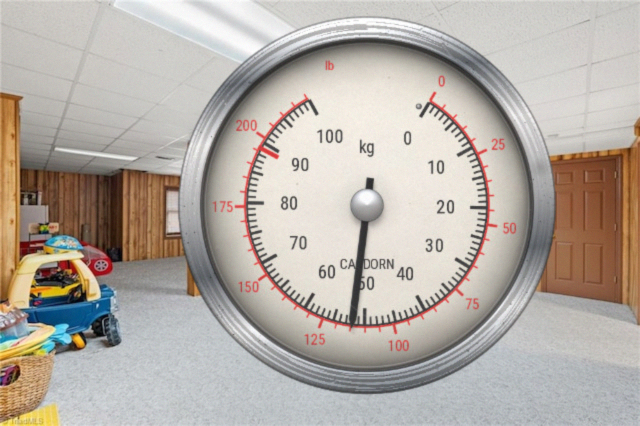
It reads 52 kg
